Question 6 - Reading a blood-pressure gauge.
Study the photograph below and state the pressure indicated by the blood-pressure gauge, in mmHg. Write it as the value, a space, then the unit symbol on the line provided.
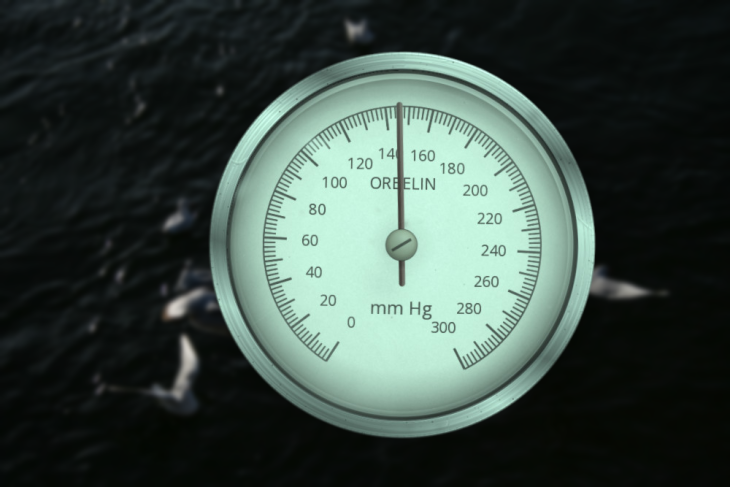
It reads 146 mmHg
